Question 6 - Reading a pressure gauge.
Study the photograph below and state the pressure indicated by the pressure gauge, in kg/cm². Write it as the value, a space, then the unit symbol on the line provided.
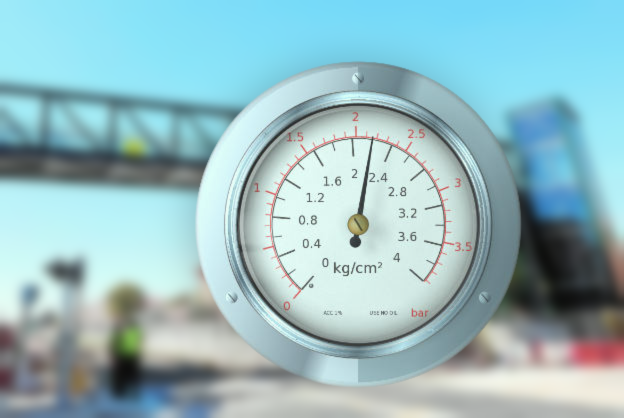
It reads 2.2 kg/cm²
